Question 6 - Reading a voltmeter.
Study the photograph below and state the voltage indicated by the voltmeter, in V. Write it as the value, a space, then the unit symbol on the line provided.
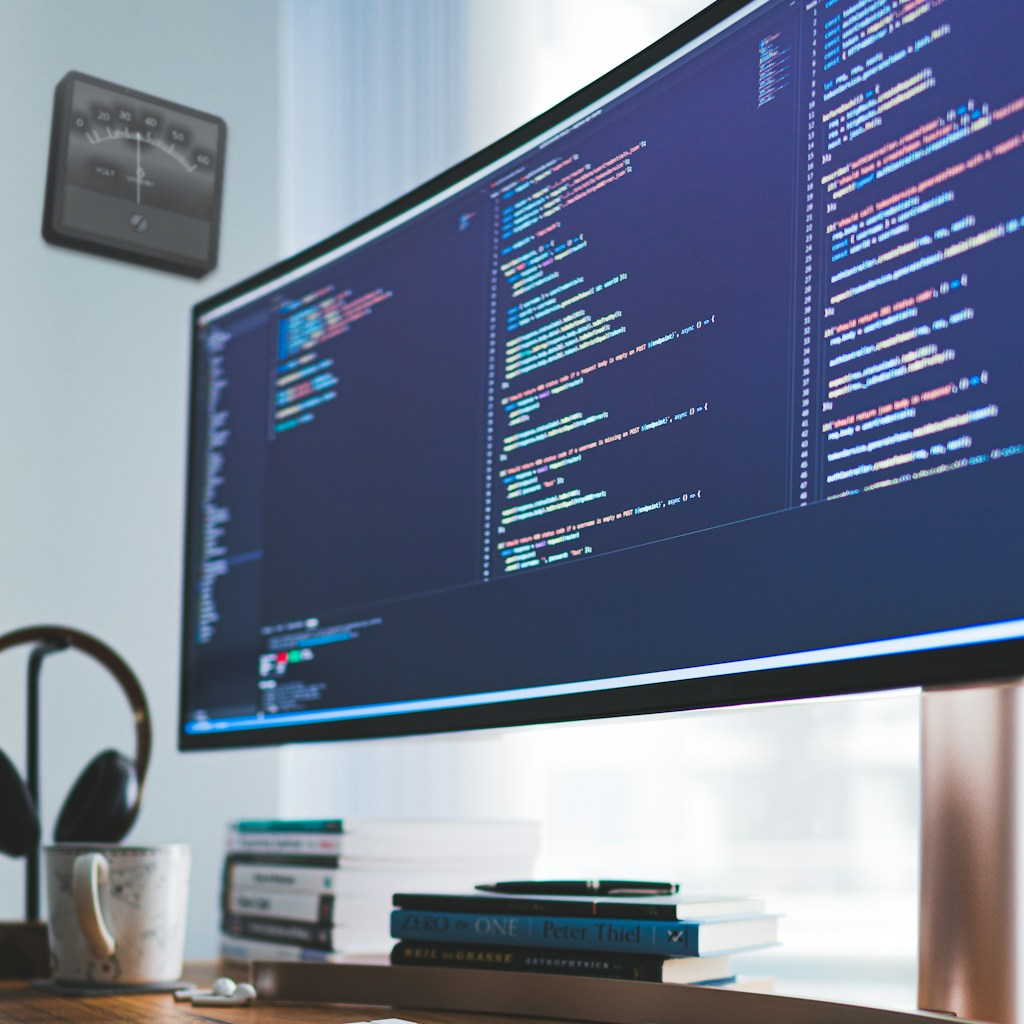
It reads 35 V
